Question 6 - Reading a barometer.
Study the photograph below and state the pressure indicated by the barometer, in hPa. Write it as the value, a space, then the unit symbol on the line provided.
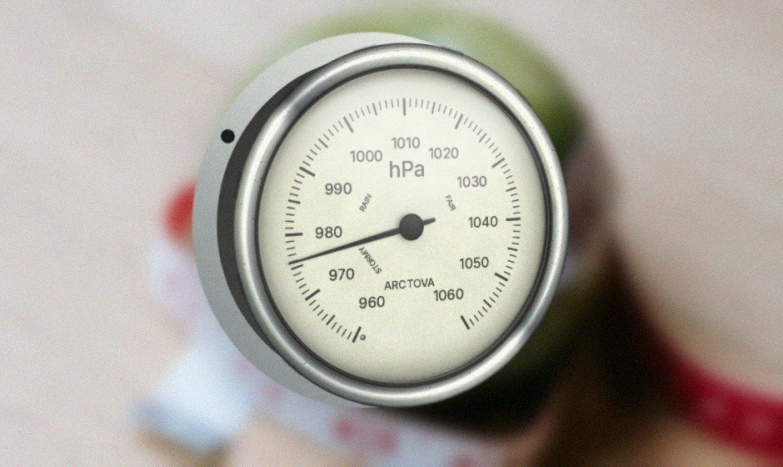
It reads 976 hPa
